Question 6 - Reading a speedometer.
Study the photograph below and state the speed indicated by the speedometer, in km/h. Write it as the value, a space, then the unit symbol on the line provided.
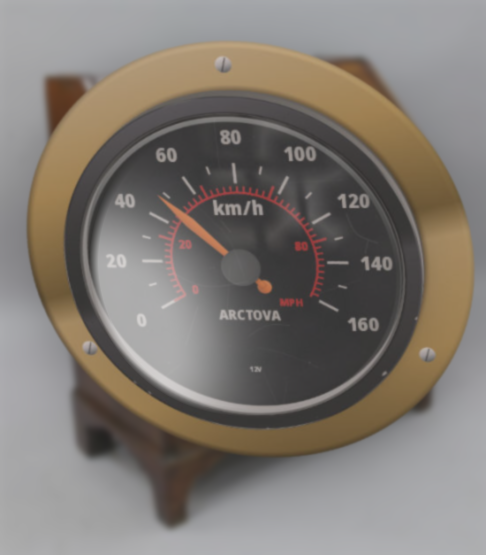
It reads 50 km/h
